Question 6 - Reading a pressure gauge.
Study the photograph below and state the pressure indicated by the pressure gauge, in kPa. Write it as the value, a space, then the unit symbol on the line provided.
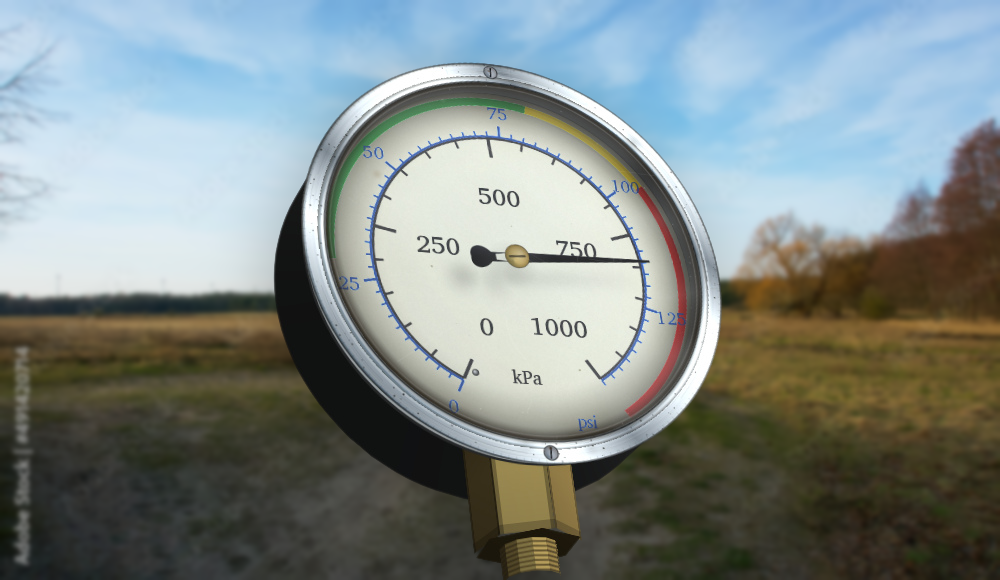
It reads 800 kPa
